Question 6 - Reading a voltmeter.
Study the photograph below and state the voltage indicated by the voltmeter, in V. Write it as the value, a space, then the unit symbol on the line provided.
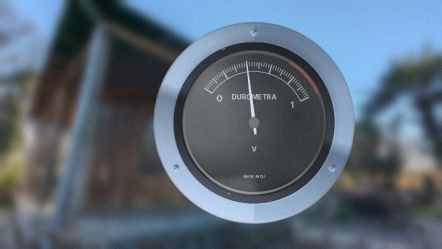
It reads 0.4 V
